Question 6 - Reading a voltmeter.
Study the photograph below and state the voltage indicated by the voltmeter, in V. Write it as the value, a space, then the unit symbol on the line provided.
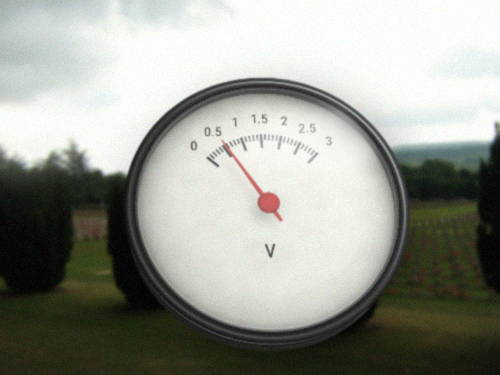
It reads 0.5 V
